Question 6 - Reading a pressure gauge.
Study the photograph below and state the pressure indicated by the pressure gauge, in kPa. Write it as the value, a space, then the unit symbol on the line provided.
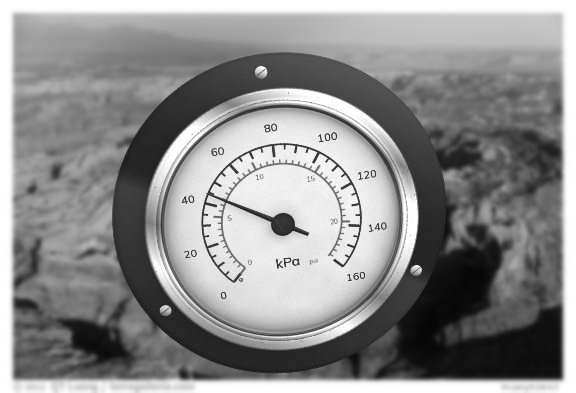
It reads 45 kPa
